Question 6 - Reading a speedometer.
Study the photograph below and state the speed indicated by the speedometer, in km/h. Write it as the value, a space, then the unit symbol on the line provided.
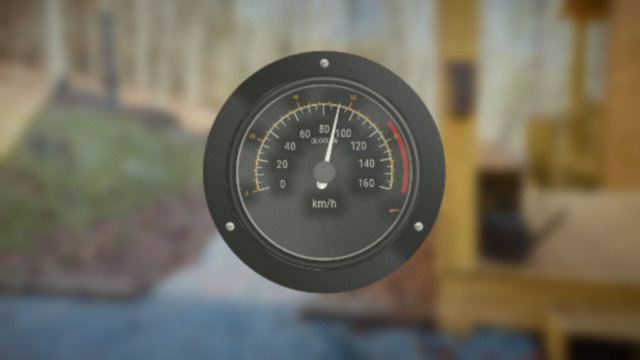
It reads 90 km/h
